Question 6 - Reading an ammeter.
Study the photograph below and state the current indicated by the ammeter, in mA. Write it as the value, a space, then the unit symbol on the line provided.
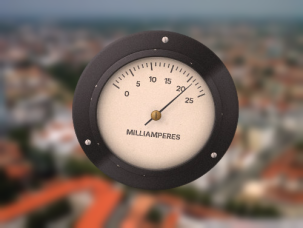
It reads 21 mA
